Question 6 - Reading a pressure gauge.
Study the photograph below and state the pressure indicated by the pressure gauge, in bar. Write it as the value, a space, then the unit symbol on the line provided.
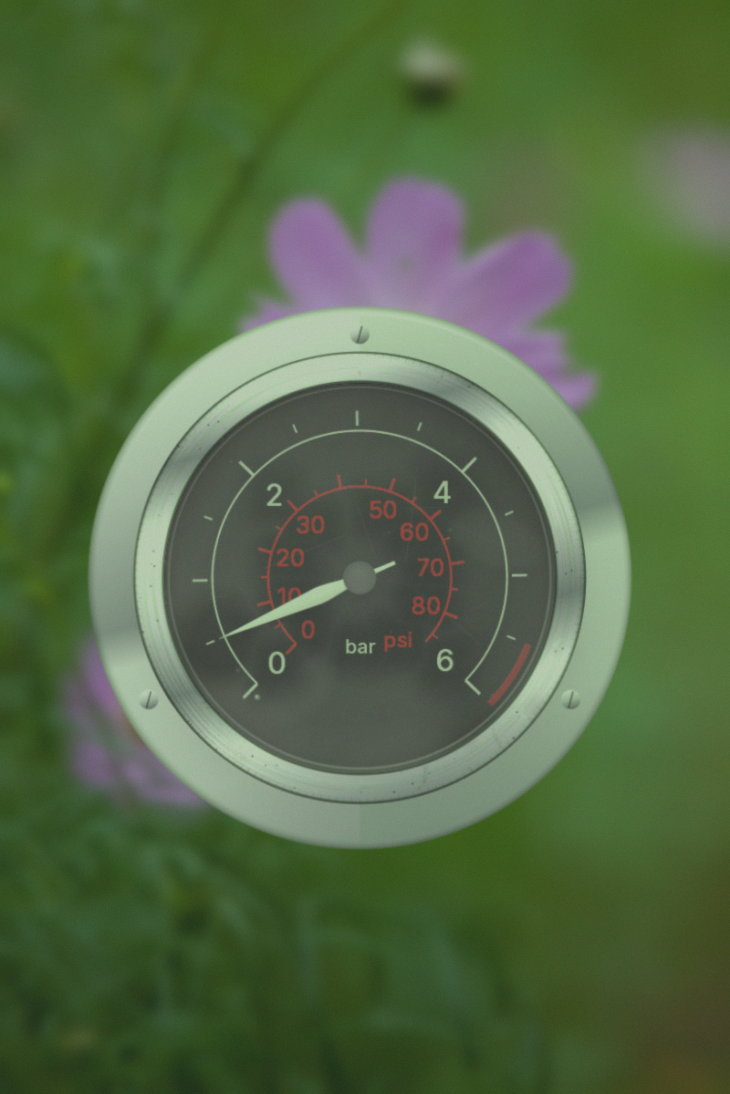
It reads 0.5 bar
